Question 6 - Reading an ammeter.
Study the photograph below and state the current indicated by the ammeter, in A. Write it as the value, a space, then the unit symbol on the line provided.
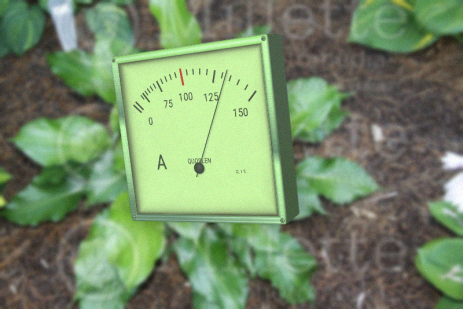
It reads 132.5 A
